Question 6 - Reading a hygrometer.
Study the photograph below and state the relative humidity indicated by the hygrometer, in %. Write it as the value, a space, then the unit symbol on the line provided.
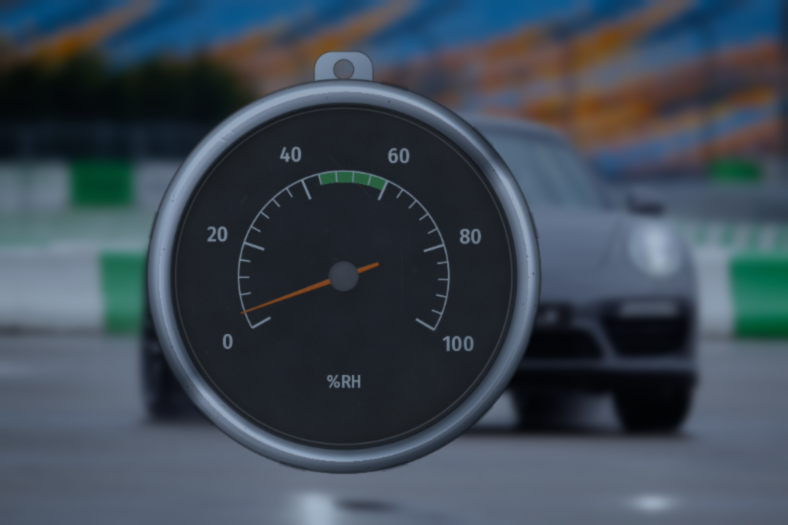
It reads 4 %
